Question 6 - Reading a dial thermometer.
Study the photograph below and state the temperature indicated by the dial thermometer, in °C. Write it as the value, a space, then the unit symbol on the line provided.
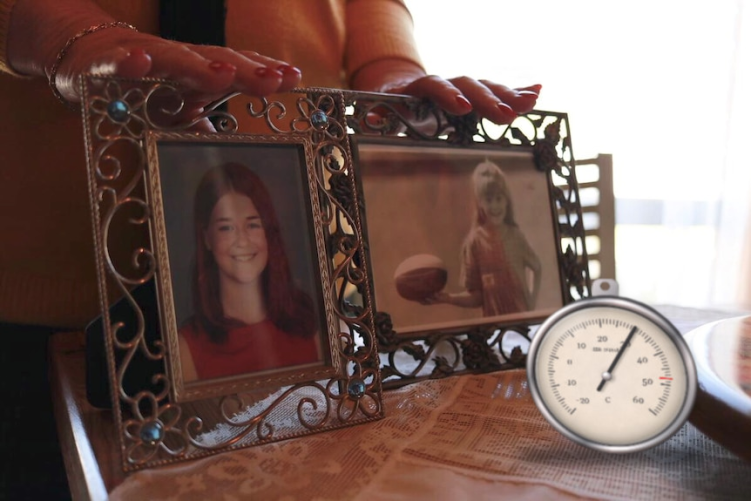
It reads 30 °C
